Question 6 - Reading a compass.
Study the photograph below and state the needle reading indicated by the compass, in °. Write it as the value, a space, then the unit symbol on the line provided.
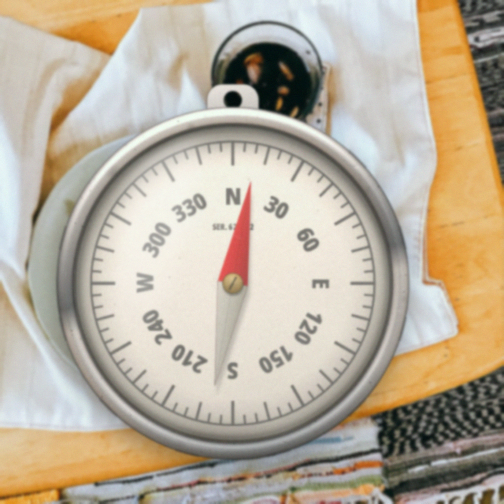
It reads 10 °
